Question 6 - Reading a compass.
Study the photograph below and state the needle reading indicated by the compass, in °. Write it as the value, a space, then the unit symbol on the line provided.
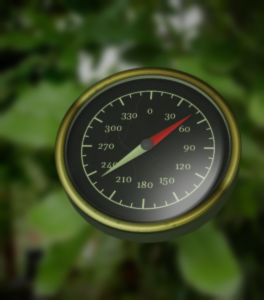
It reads 50 °
